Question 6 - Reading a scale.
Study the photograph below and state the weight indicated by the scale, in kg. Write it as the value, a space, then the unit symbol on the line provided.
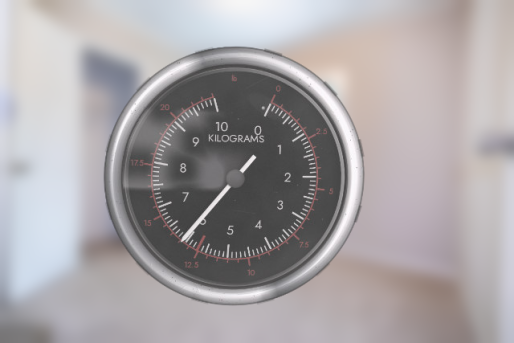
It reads 6.1 kg
